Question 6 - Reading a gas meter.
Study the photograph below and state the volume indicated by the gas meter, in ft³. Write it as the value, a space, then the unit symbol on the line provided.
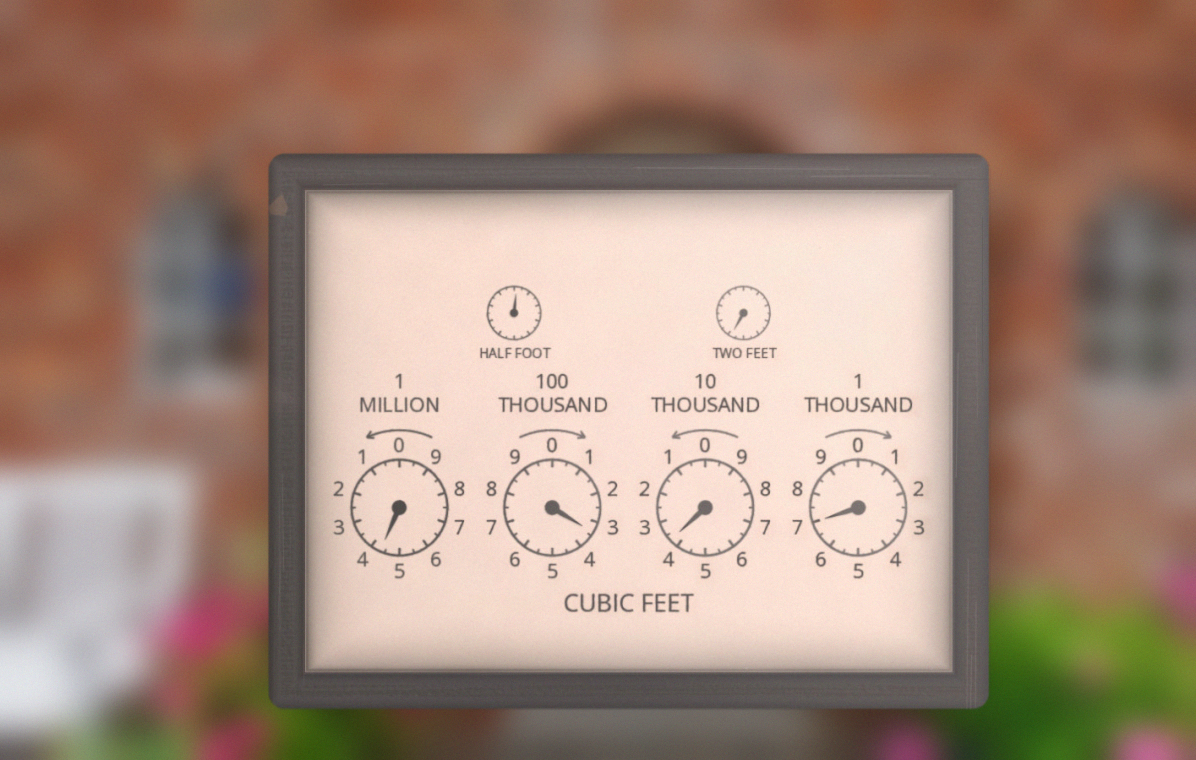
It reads 433700 ft³
